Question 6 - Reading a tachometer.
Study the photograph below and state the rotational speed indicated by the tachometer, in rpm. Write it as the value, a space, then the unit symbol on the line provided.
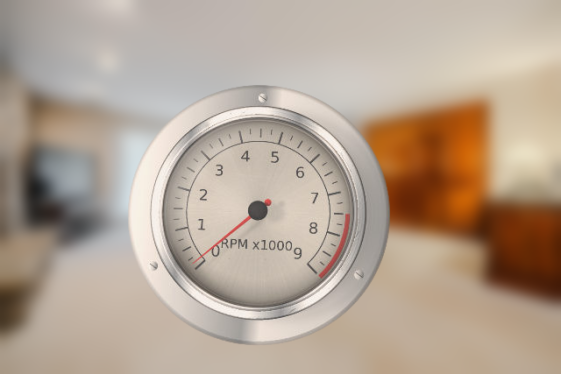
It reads 125 rpm
